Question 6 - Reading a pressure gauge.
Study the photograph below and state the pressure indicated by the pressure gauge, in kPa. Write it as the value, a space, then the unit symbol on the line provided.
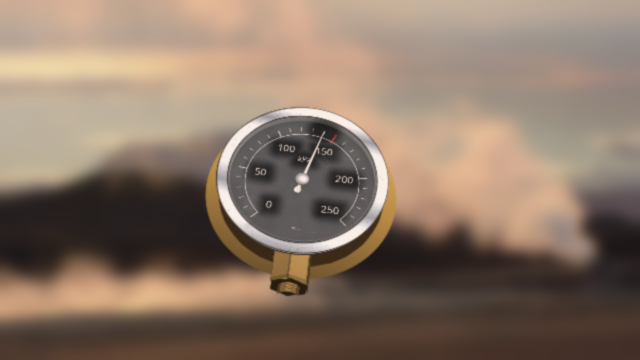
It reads 140 kPa
